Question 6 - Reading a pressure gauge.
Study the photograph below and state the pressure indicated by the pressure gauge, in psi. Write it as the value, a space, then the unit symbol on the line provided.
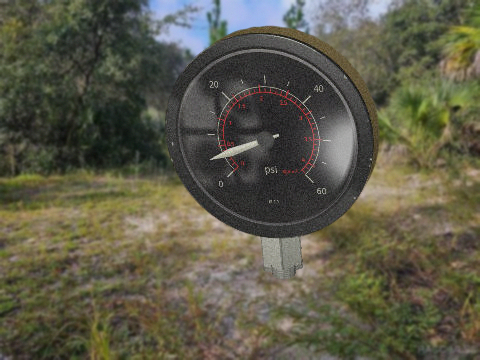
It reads 5 psi
